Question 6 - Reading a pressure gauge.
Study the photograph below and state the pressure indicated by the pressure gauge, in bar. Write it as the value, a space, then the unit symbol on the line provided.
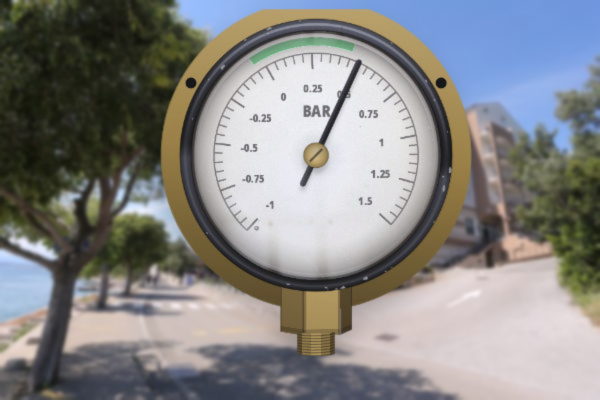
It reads 0.5 bar
